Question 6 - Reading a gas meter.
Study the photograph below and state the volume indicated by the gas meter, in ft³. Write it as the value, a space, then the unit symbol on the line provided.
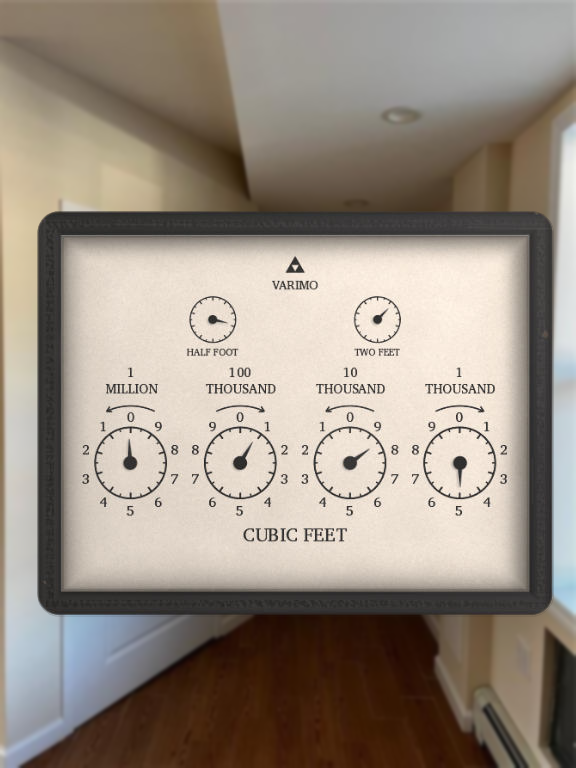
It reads 8500 ft³
